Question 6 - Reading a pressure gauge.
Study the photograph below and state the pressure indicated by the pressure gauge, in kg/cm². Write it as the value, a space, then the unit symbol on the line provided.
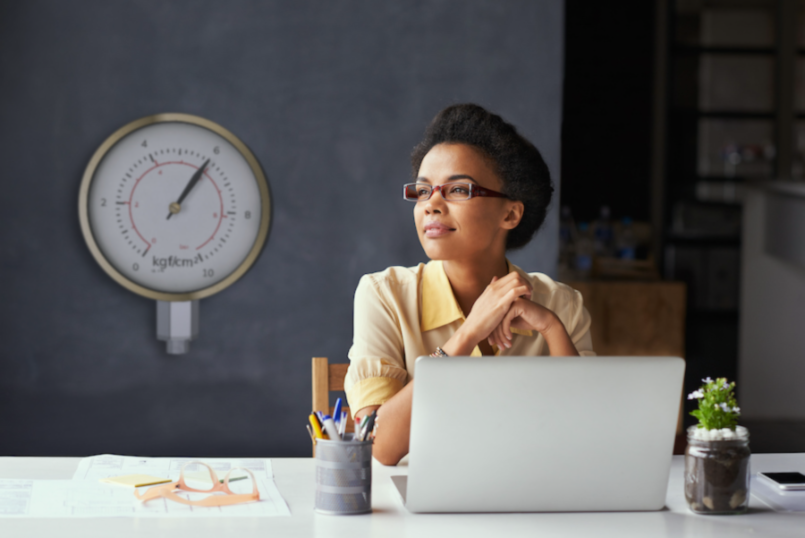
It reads 6 kg/cm²
